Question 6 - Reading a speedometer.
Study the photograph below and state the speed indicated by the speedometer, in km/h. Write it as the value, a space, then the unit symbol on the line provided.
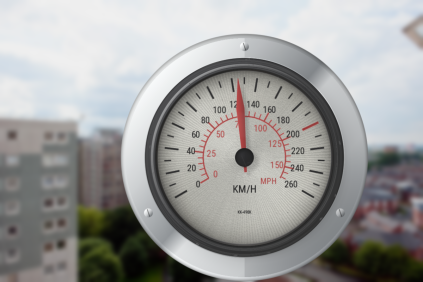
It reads 125 km/h
